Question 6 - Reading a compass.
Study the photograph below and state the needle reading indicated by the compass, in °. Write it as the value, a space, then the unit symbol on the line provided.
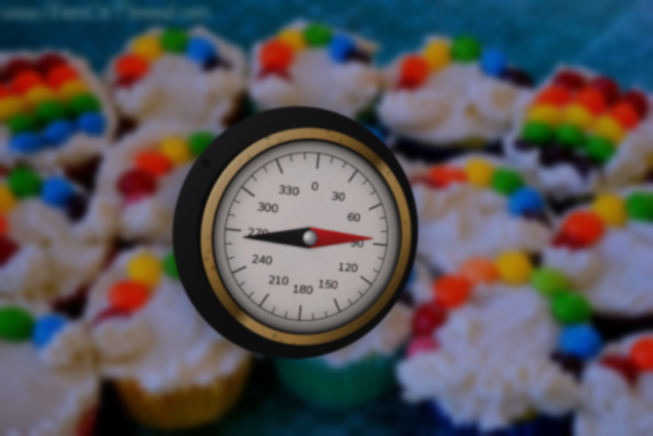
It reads 85 °
